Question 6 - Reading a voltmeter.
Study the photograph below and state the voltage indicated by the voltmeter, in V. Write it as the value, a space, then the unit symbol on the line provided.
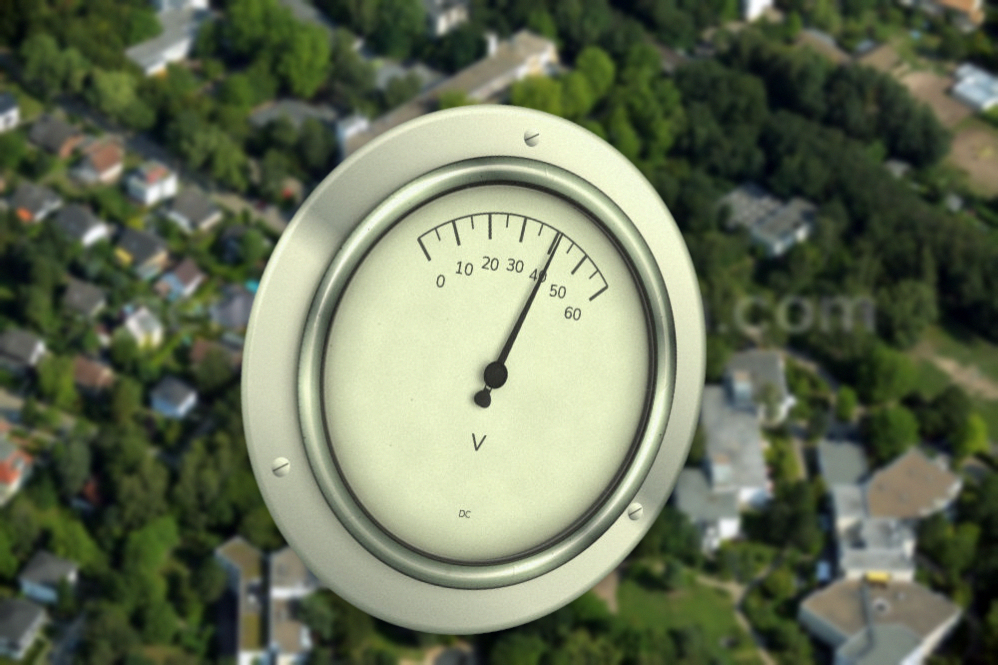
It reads 40 V
